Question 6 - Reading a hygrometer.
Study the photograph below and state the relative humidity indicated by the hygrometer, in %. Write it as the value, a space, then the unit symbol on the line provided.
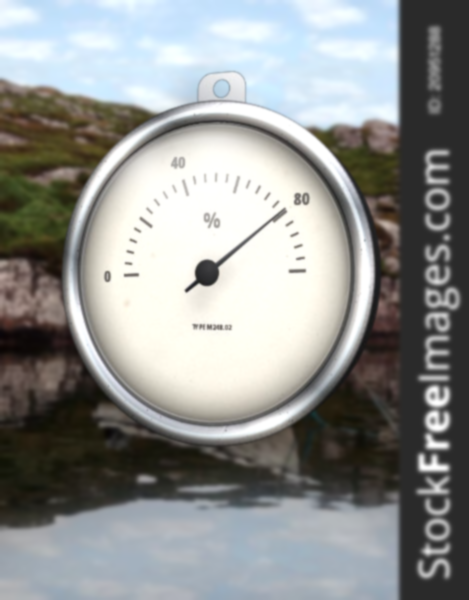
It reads 80 %
